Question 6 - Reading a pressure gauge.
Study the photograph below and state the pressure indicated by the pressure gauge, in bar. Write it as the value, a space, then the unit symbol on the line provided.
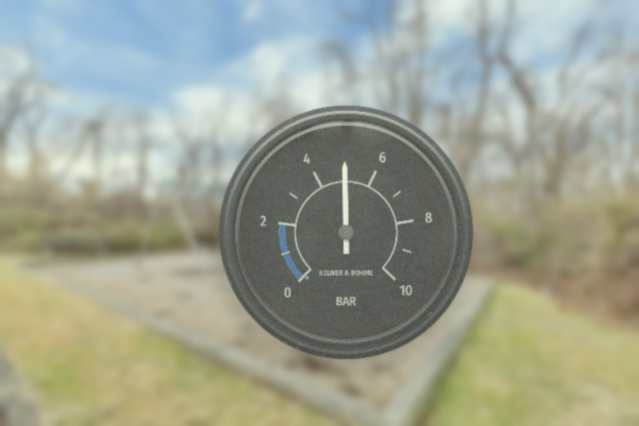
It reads 5 bar
